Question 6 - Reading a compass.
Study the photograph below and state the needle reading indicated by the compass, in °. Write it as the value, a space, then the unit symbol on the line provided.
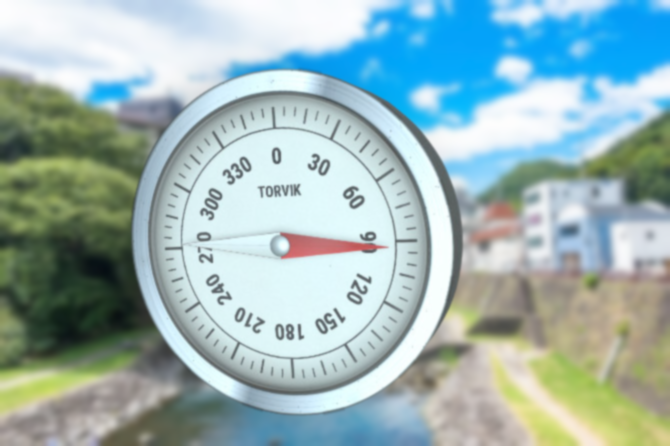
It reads 92.5 °
